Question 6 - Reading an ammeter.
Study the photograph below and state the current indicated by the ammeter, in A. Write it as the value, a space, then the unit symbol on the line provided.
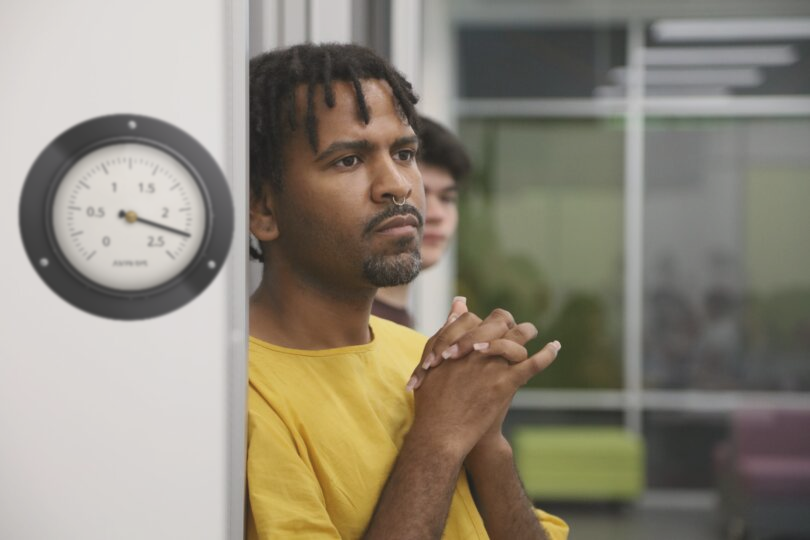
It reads 2.25 A
